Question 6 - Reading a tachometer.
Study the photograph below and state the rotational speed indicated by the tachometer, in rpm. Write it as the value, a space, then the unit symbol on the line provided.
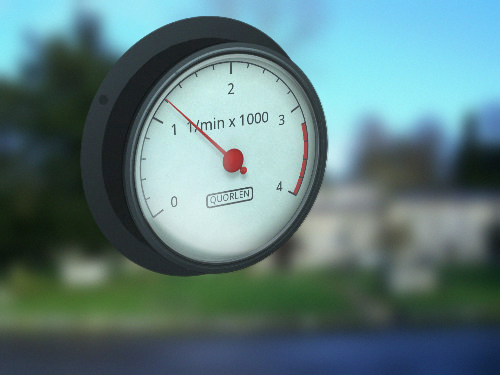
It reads 1200 rpm
